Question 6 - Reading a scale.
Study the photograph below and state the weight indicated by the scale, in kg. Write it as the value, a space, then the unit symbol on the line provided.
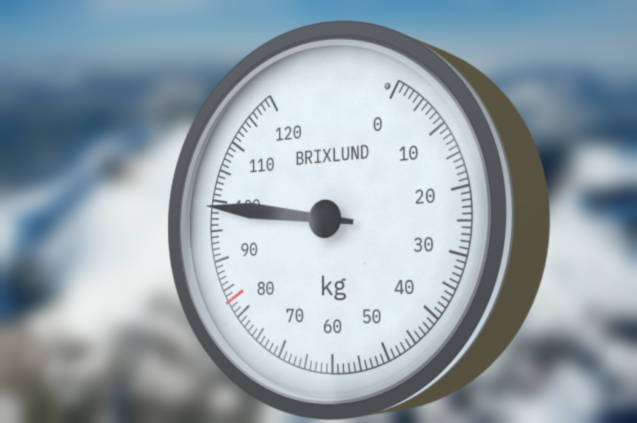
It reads 99 kg
